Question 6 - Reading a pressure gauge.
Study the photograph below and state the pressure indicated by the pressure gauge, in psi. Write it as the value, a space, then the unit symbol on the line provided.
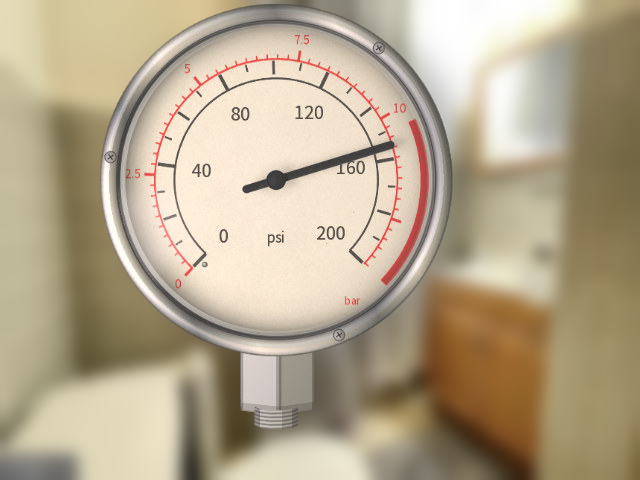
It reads 155 psi
